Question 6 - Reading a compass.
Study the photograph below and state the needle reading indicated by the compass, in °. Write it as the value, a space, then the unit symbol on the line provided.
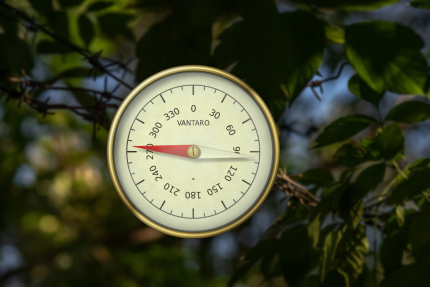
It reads 275 °
